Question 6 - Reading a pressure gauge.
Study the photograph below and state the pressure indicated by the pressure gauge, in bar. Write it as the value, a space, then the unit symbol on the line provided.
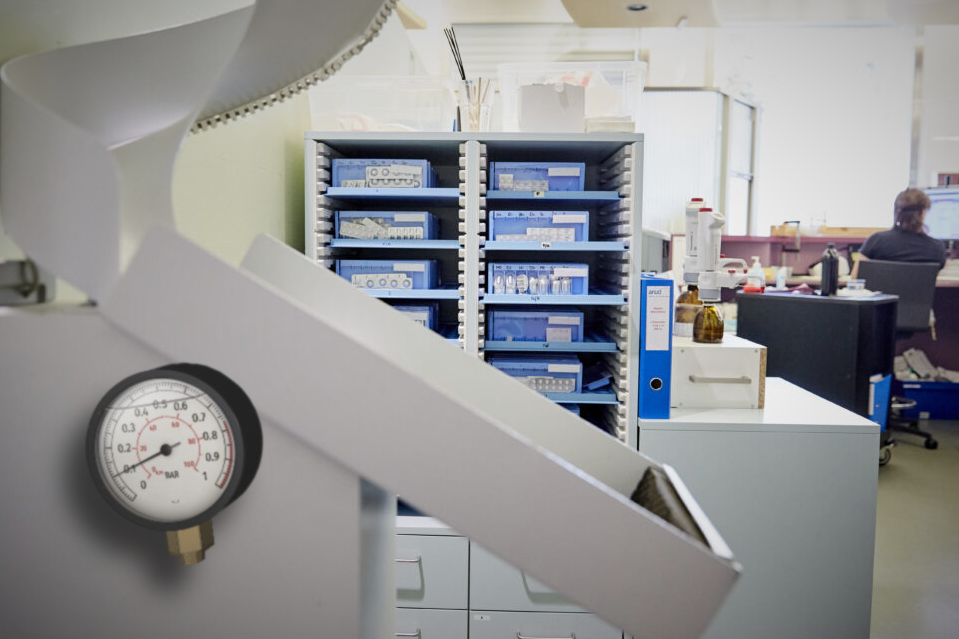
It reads 0.1 bar
